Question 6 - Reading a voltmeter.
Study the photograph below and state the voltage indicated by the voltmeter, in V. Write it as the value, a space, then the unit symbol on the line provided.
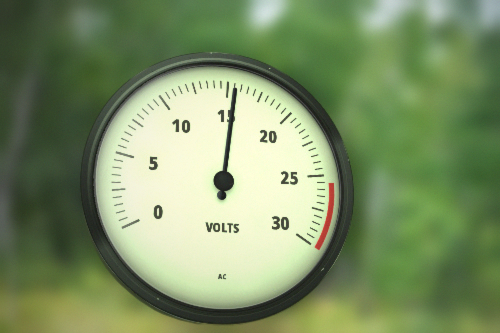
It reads 15.5 V
